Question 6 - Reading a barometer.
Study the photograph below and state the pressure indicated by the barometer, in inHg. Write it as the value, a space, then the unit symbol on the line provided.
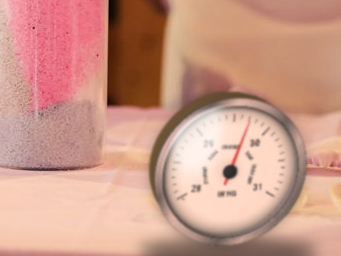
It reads 29.7 inHg
